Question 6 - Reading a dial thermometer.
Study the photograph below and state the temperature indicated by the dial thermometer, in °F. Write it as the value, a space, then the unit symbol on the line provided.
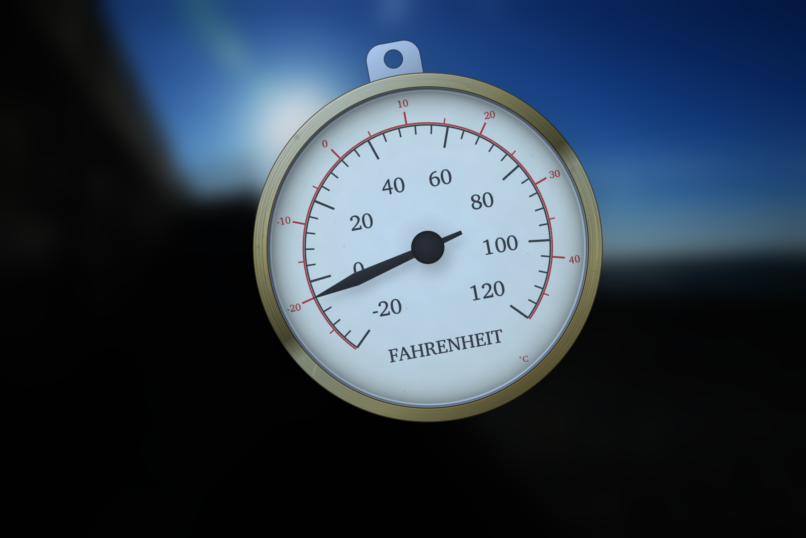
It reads -4 °F
